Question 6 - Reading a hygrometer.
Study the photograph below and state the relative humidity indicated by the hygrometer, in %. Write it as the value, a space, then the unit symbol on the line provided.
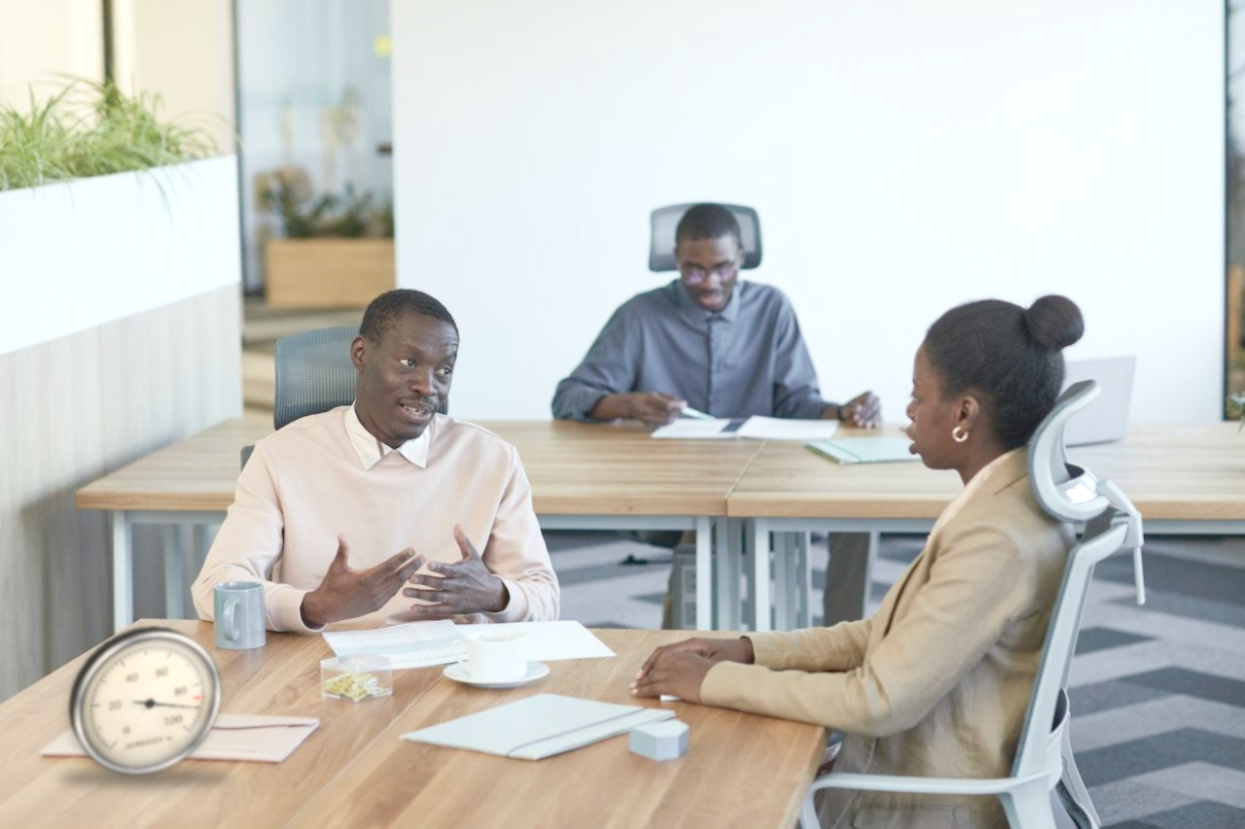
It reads 90 %
